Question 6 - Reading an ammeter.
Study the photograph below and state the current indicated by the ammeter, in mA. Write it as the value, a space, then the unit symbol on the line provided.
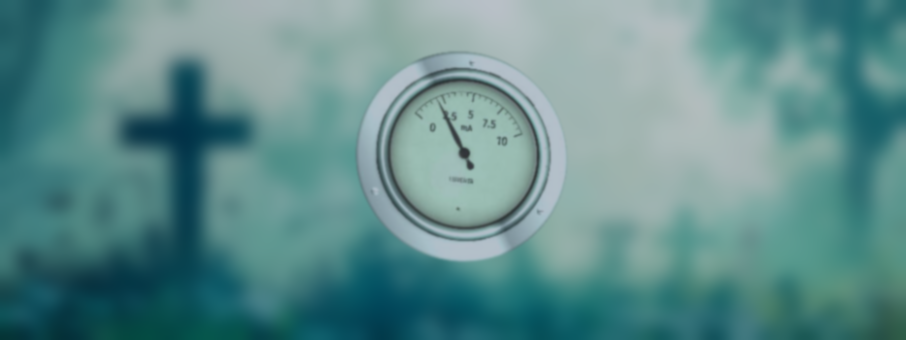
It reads 2 mA
